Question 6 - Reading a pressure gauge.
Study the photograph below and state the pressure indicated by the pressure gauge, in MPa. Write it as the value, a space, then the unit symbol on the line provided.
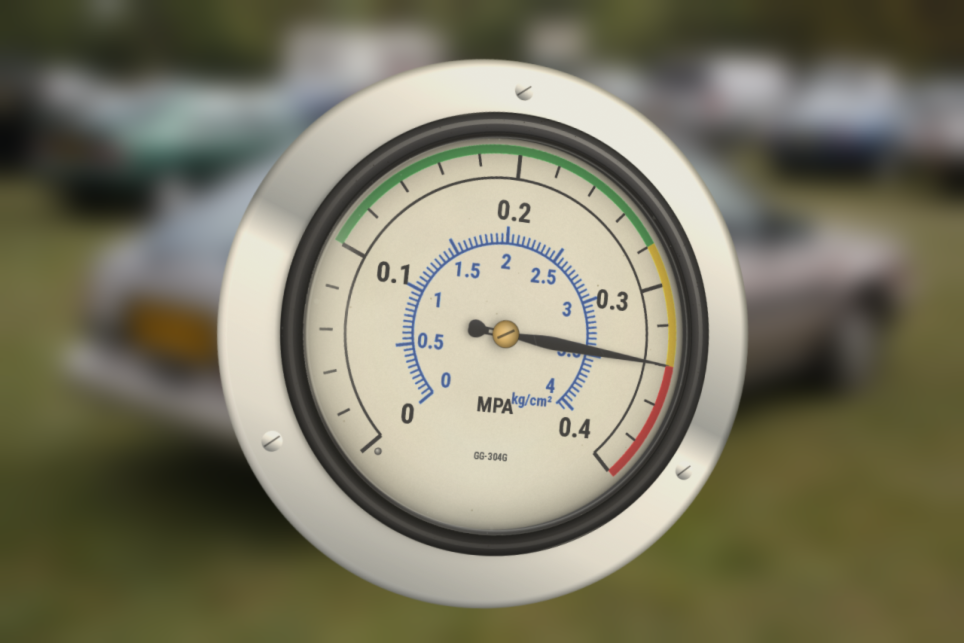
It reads 0.34 MPa
